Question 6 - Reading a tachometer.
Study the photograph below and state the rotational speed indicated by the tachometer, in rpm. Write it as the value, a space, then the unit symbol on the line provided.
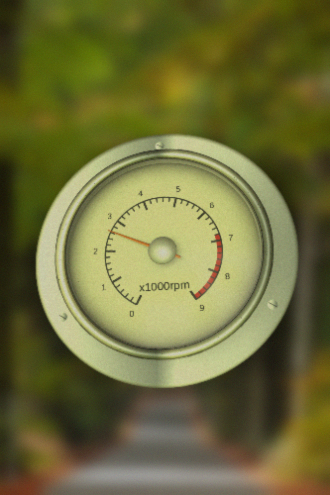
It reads 2600 rpm
